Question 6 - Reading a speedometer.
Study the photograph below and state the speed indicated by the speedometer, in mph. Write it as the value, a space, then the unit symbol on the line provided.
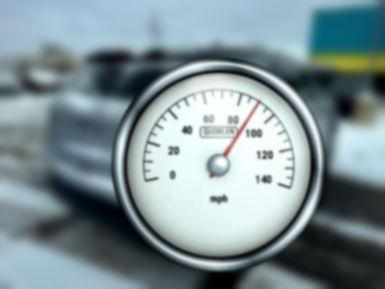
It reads 90 mph
